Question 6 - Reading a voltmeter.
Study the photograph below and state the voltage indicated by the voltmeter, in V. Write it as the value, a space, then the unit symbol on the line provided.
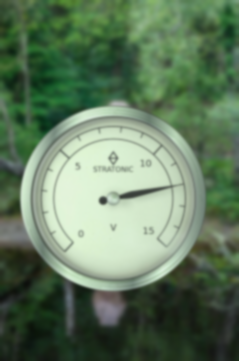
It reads 12 V
